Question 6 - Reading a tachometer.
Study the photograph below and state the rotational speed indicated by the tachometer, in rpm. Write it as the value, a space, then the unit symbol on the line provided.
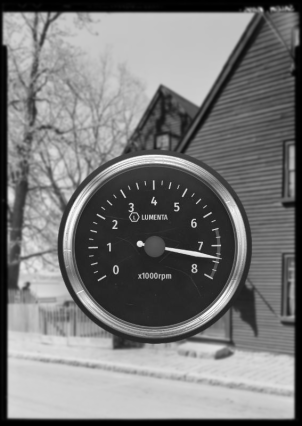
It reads 7375 rpm
